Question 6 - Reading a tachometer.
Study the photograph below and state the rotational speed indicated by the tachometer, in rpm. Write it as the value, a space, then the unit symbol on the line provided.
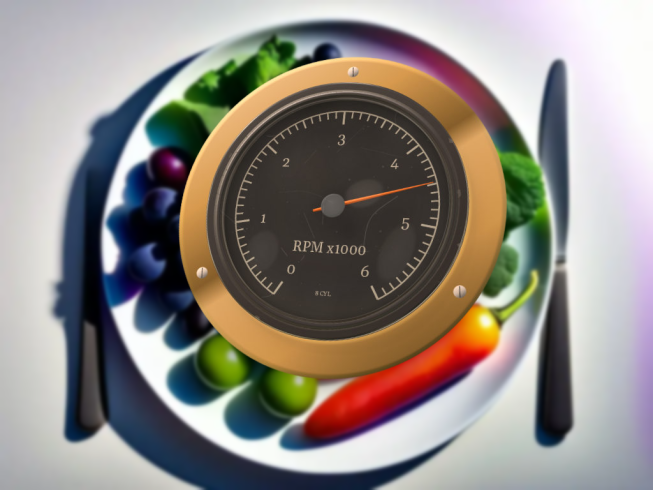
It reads 4500 rpm
